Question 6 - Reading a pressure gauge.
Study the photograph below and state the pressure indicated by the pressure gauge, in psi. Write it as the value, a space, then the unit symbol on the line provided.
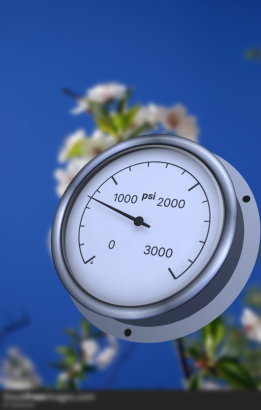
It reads 700 psi
